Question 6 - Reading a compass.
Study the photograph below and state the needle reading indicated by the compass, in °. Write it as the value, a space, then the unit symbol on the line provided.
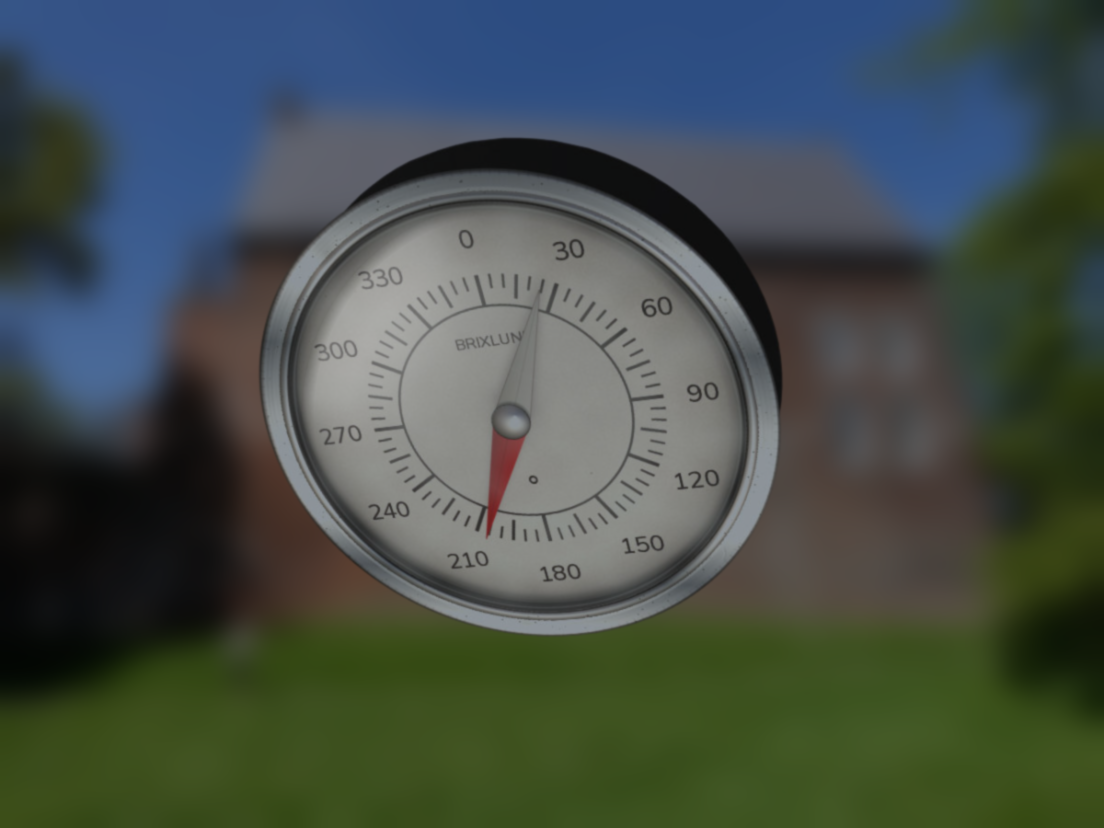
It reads 205 °
